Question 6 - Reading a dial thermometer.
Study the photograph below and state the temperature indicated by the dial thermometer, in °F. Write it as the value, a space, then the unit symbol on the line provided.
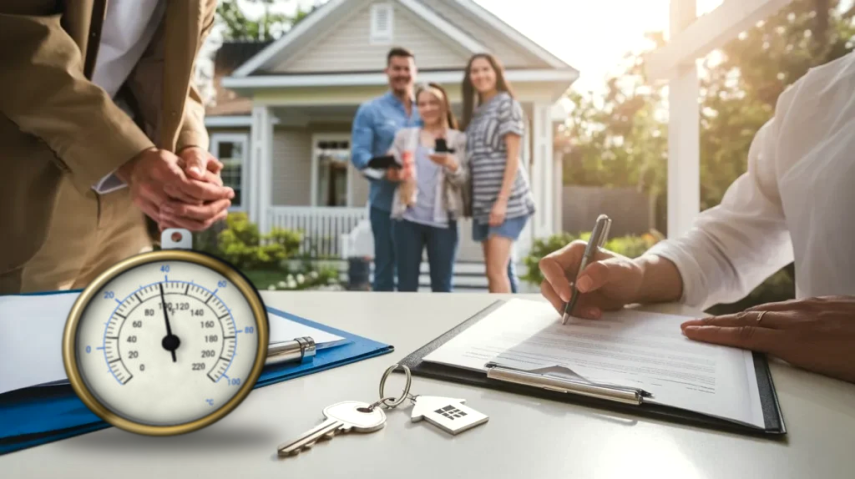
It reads 100 °F
